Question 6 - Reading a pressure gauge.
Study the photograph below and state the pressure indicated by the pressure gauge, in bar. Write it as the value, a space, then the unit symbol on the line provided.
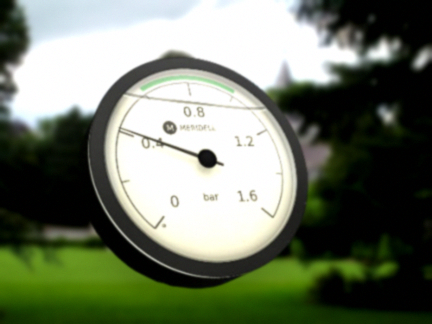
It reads 0.4 bar
